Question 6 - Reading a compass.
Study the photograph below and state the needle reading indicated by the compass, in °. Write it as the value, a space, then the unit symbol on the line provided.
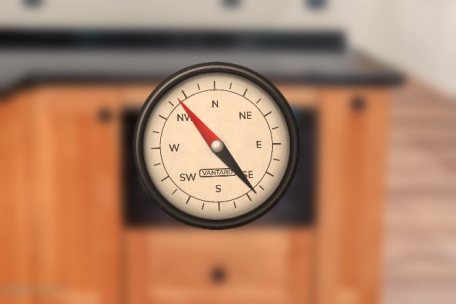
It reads 322.5 °
